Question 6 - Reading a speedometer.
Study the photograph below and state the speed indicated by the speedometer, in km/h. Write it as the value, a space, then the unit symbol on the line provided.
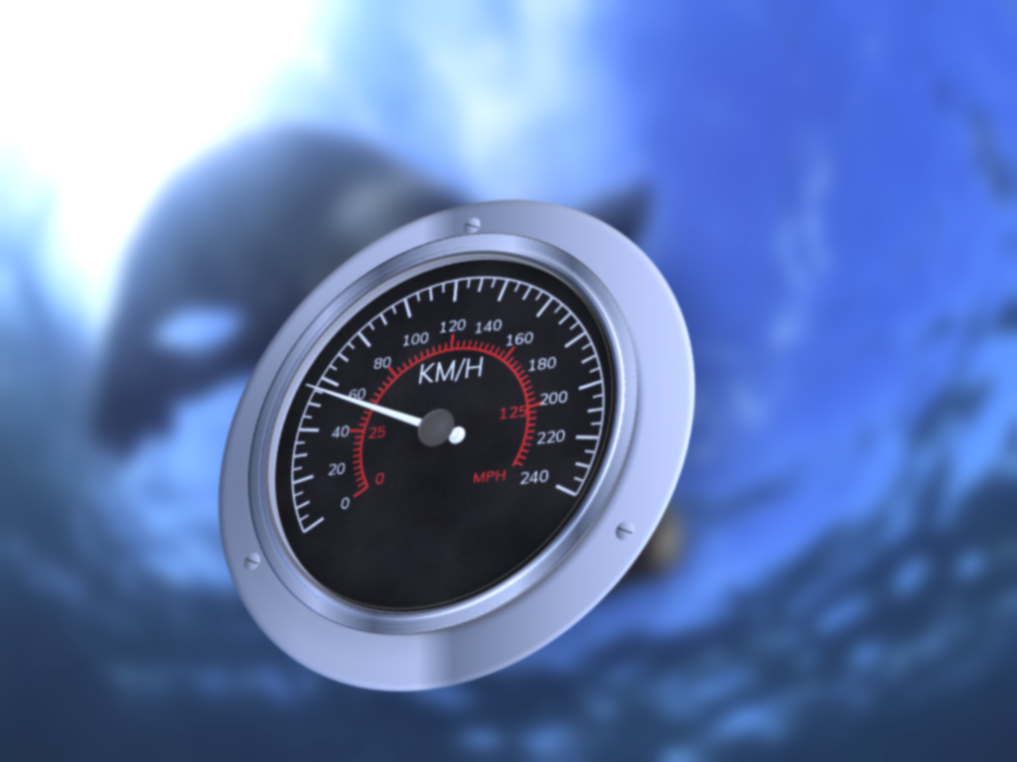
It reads 55 km/h
